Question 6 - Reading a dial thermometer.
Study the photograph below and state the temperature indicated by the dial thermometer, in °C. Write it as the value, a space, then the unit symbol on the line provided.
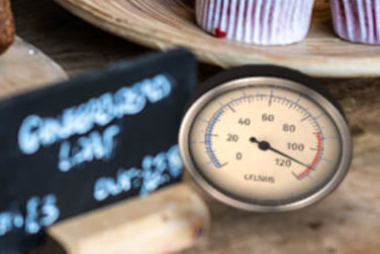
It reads 110 °C
